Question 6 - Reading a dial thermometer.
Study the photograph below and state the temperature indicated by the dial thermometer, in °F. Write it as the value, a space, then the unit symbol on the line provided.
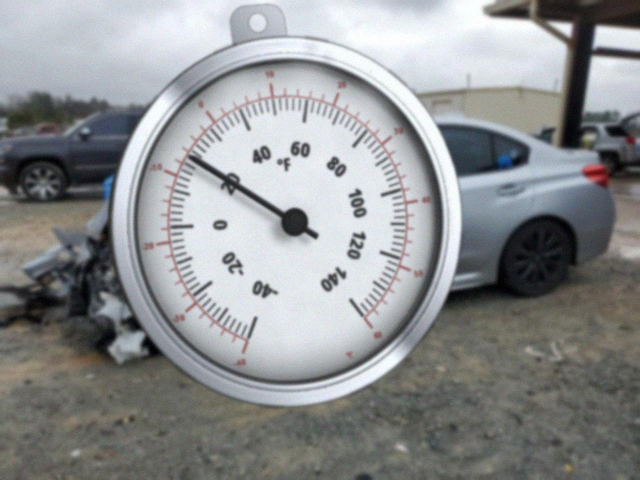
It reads 20 °F
